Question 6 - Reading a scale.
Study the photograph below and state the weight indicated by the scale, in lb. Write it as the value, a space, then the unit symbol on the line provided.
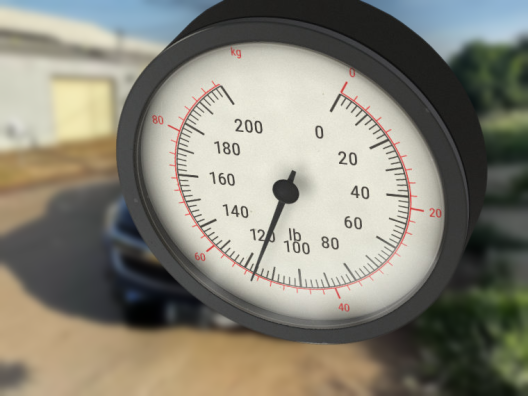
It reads 116 lb
